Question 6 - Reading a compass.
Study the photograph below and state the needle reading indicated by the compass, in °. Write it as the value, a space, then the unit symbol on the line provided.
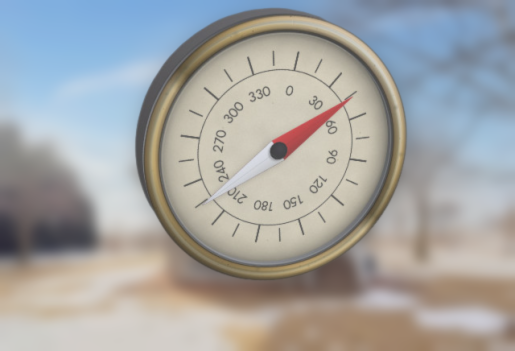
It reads 45 °
